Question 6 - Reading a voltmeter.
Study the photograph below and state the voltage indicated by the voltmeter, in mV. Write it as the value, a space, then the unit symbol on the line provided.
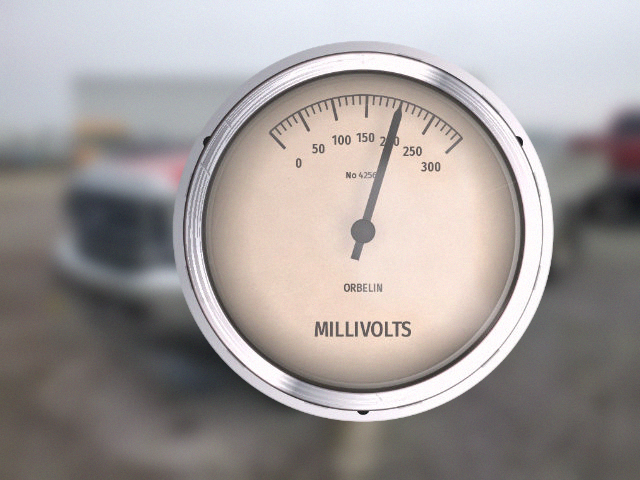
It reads 200 mV
